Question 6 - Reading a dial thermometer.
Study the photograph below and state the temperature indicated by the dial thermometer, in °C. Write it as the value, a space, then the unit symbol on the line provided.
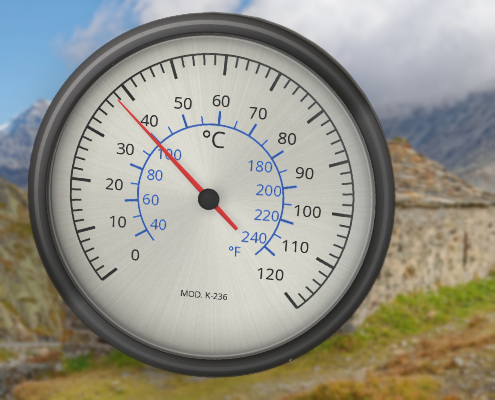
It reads 38 °C
